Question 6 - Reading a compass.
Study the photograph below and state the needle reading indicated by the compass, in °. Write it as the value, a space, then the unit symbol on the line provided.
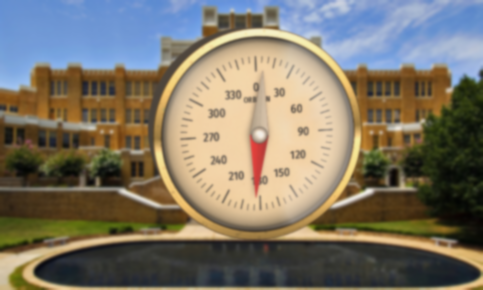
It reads 185 °
